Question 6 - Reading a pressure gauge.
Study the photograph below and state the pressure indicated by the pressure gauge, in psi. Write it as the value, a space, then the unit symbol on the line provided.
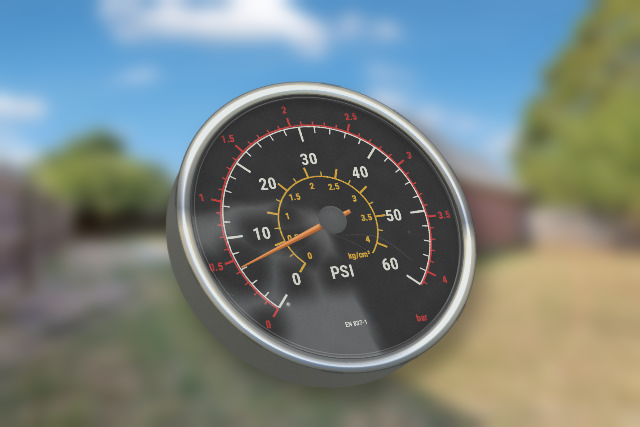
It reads 6 psi
